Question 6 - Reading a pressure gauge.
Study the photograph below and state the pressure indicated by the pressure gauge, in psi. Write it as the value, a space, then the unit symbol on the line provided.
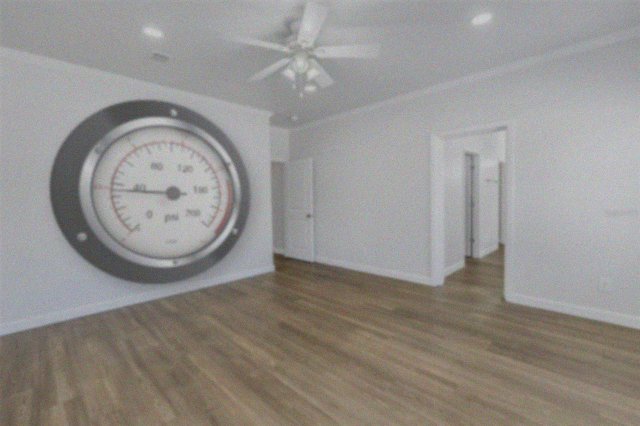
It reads 35 psi
